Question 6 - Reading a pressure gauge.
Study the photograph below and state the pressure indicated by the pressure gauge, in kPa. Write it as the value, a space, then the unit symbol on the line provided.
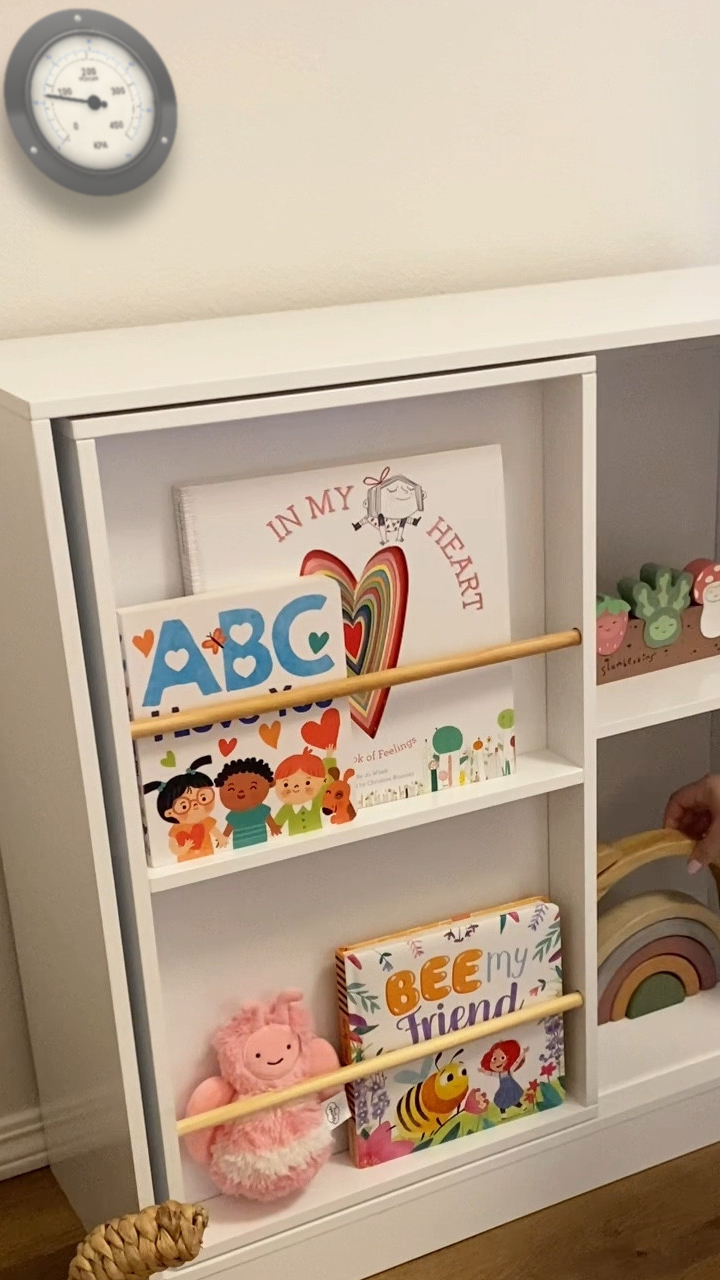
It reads 80 kPa
